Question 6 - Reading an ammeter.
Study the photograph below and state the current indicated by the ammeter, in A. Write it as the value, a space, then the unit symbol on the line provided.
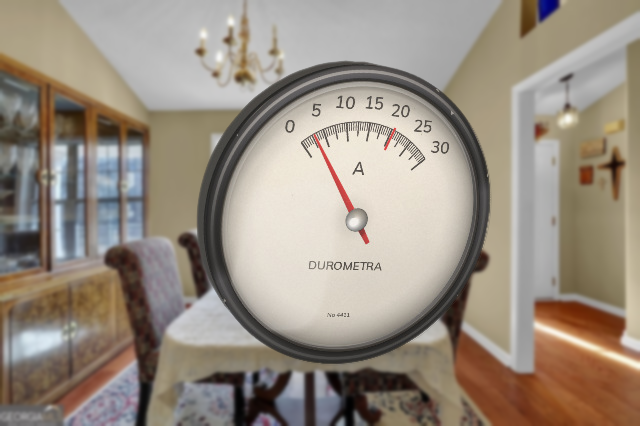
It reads 2.5 A
